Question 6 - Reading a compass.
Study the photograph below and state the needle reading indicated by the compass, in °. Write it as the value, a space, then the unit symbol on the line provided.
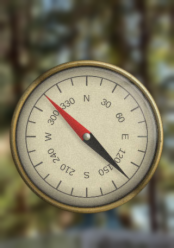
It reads 315 °
